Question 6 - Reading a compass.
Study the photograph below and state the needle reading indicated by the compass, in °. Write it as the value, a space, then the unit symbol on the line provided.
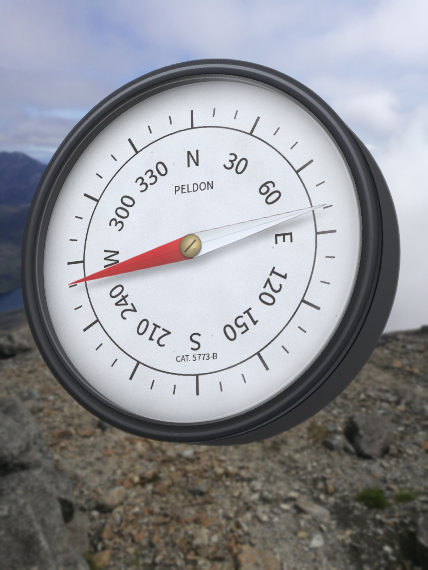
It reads 260 °
